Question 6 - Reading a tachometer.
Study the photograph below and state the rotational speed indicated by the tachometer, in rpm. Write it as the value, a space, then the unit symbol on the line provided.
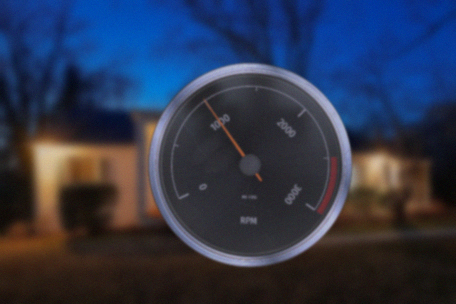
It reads 1000 rpm
